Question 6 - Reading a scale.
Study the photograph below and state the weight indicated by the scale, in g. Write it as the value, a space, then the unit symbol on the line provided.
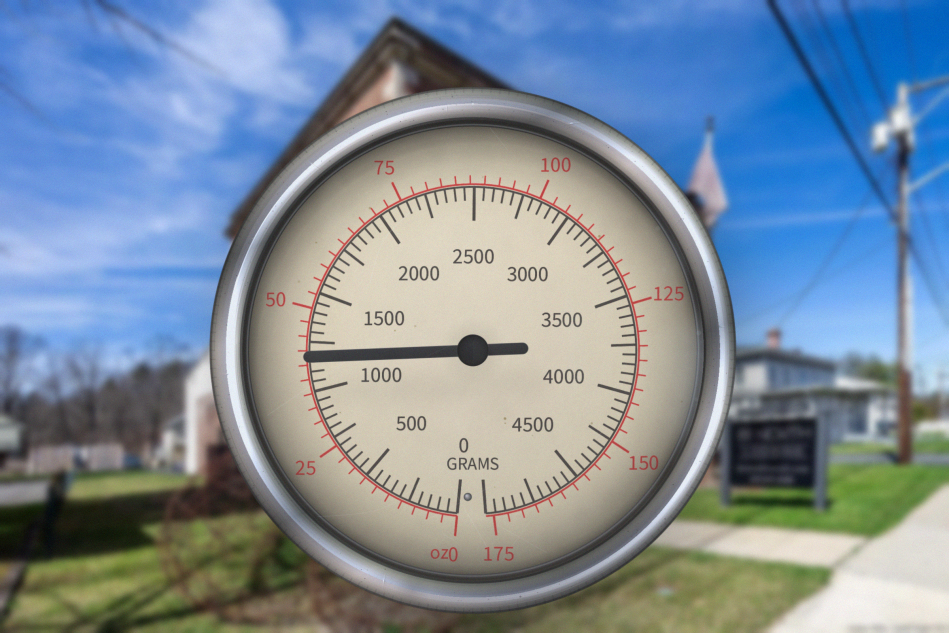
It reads 1175 g
